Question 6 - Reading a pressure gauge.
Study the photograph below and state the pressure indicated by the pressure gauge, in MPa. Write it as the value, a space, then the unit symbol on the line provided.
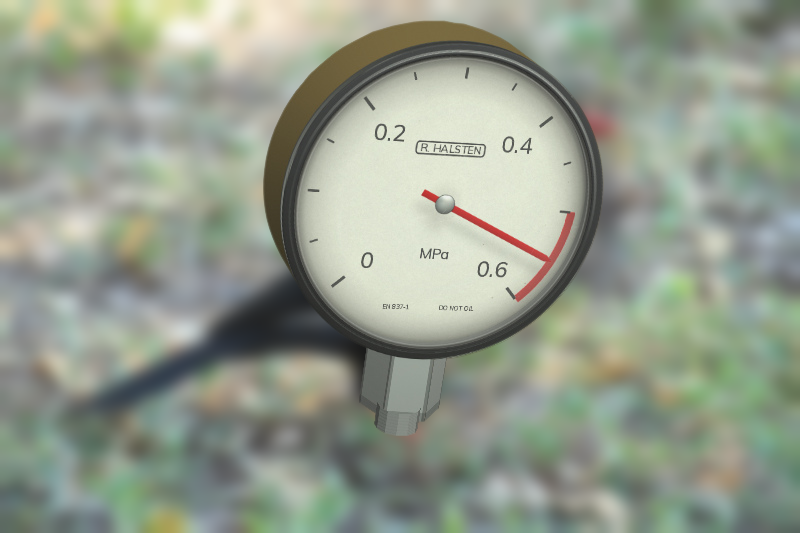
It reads 0.55 MPa
